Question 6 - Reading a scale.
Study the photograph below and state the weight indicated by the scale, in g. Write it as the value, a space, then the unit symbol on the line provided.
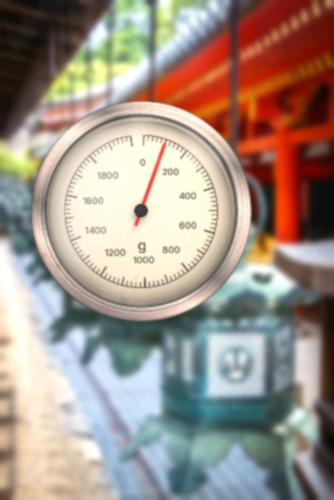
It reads 100 g
